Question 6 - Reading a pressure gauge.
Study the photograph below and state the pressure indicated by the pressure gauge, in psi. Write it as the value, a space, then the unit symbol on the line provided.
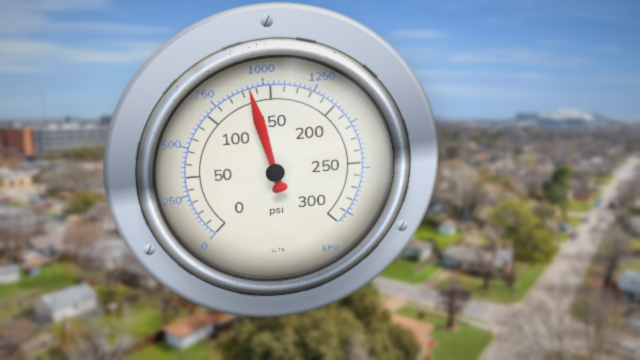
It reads 135 psi
